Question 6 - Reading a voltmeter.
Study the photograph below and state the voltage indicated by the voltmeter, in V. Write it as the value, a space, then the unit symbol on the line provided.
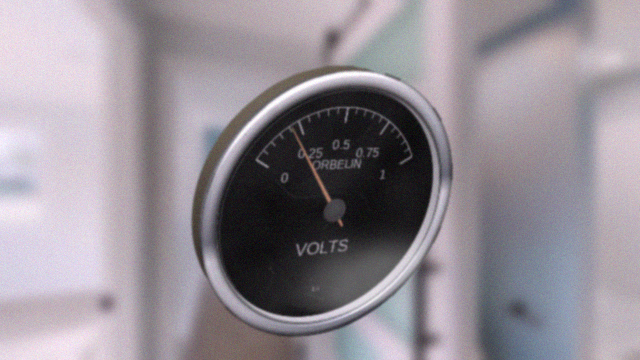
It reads 0.2 V
